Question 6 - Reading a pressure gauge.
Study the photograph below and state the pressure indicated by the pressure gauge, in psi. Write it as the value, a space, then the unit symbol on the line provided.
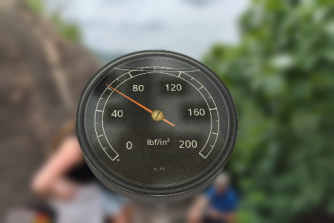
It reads 60 psi
